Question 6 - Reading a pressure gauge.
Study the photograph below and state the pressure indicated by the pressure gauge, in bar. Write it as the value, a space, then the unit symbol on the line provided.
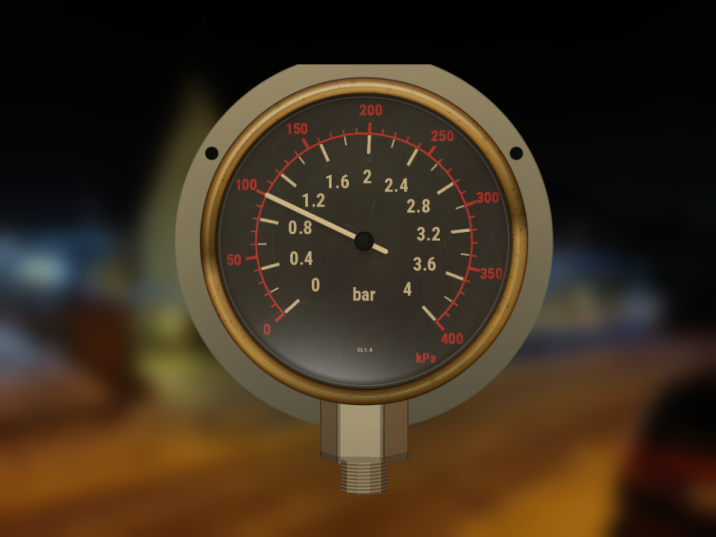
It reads 1 bar
